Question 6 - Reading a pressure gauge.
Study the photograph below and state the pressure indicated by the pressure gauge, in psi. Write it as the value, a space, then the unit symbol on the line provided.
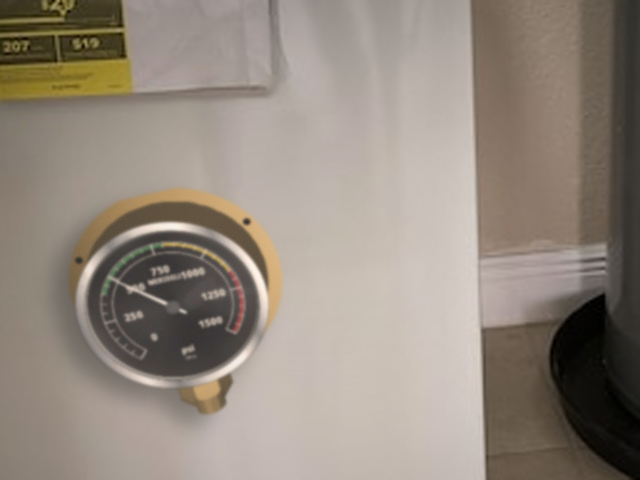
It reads 500 psi
